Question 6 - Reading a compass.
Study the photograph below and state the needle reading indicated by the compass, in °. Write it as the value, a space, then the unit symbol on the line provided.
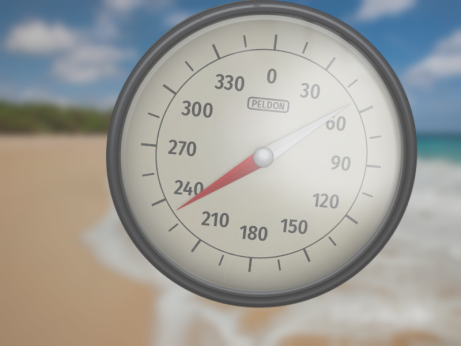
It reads 232.5 °
